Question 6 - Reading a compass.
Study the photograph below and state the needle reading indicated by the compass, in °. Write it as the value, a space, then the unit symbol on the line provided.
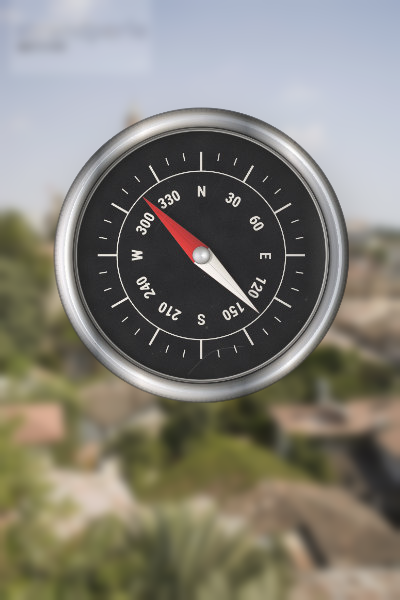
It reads 315 °
